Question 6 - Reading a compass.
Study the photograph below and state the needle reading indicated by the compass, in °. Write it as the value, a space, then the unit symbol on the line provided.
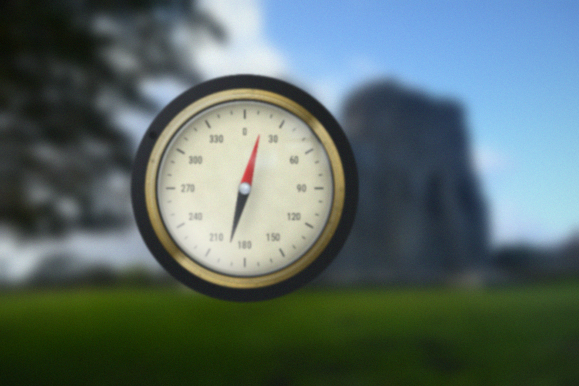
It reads 15 °
